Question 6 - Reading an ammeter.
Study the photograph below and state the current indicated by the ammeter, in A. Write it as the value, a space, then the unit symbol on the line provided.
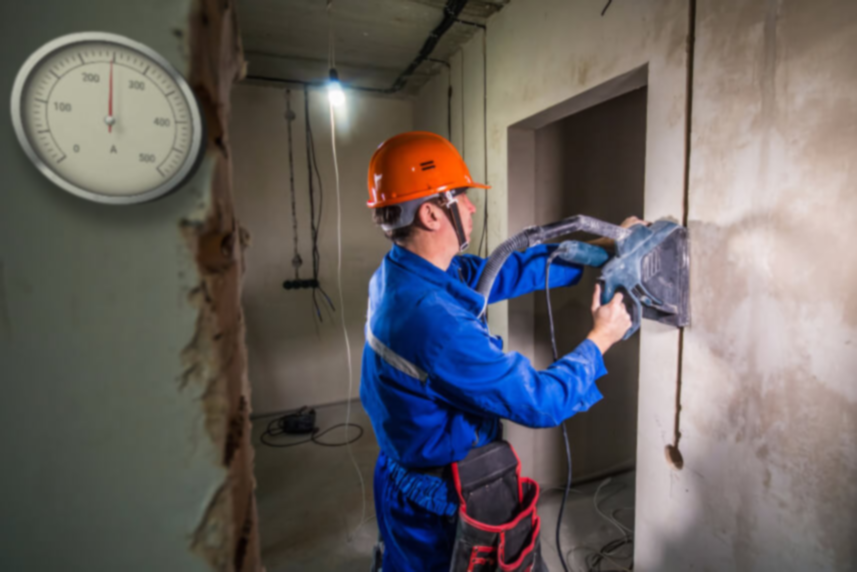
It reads 250 A
